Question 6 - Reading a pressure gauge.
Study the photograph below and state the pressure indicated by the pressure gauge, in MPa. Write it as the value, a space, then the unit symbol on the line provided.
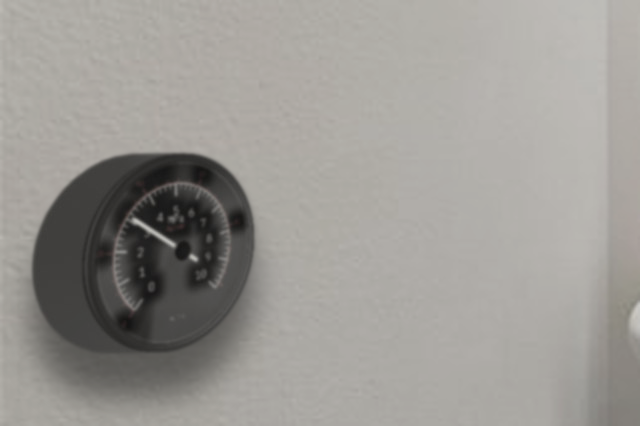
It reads 3 MPa
